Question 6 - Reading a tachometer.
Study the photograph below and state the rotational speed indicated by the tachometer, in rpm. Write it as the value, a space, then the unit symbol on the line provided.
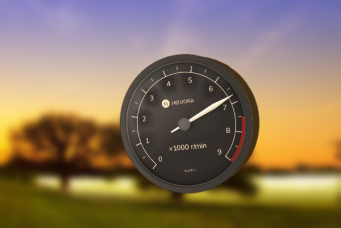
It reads 6750 rpm
